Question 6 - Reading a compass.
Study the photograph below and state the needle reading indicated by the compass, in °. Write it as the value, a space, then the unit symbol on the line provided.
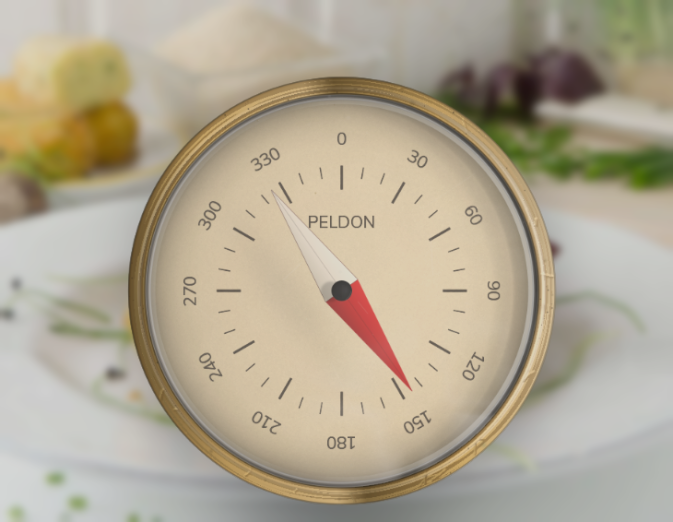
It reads 145 °
